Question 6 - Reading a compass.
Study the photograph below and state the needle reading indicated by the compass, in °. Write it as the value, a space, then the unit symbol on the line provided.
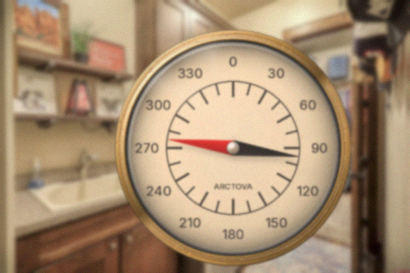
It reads 277.5 °
